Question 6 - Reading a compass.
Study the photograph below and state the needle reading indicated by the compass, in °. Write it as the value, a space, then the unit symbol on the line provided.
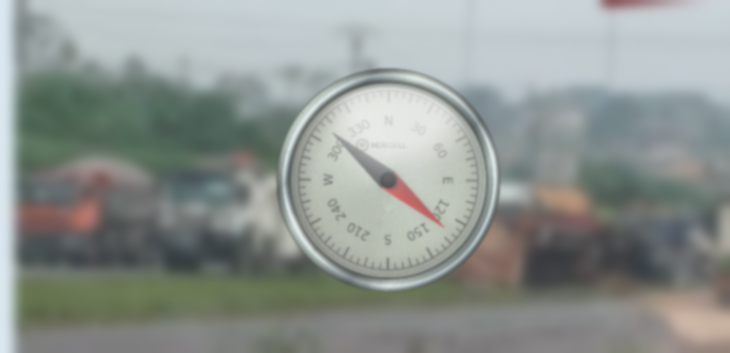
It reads 130 °
